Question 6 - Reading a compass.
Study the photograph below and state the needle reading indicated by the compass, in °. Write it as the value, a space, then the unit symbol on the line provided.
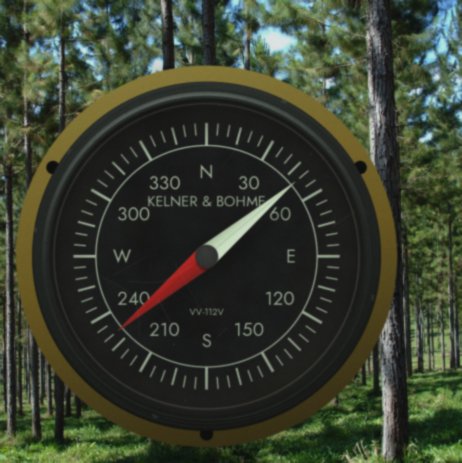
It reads 230 °
